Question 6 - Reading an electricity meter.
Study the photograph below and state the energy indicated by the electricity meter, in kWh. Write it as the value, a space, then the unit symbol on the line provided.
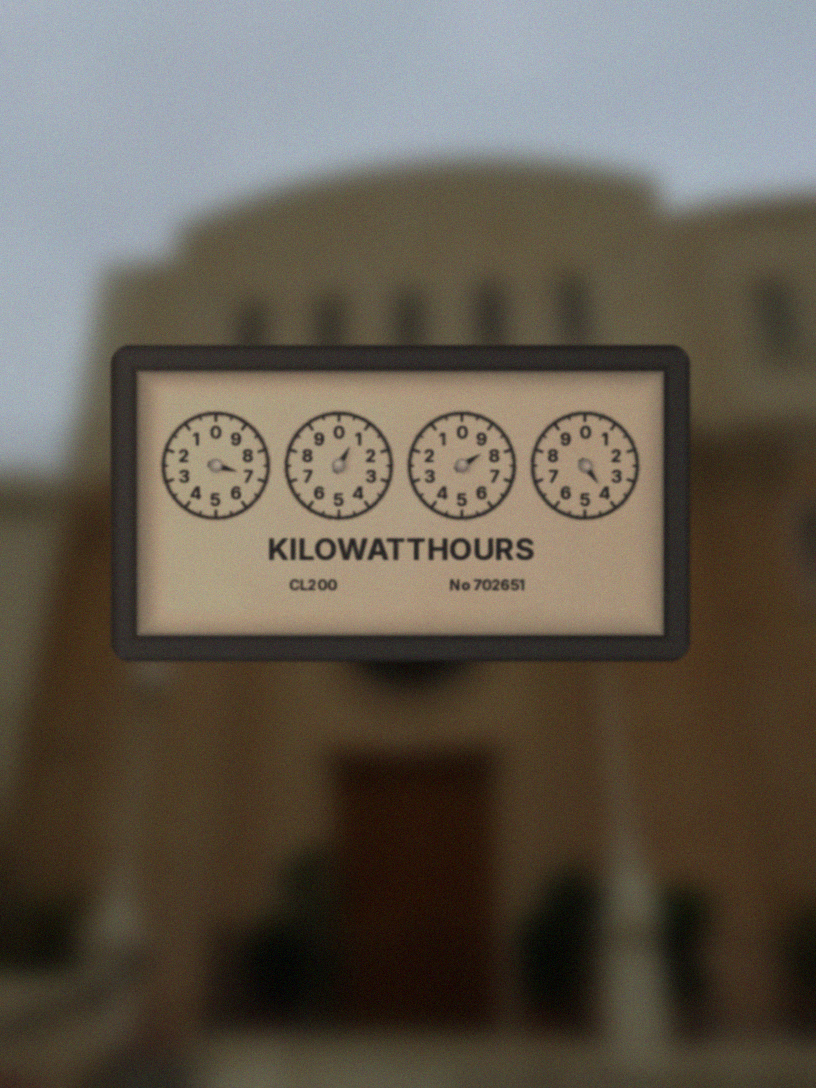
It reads 7084 kWh
